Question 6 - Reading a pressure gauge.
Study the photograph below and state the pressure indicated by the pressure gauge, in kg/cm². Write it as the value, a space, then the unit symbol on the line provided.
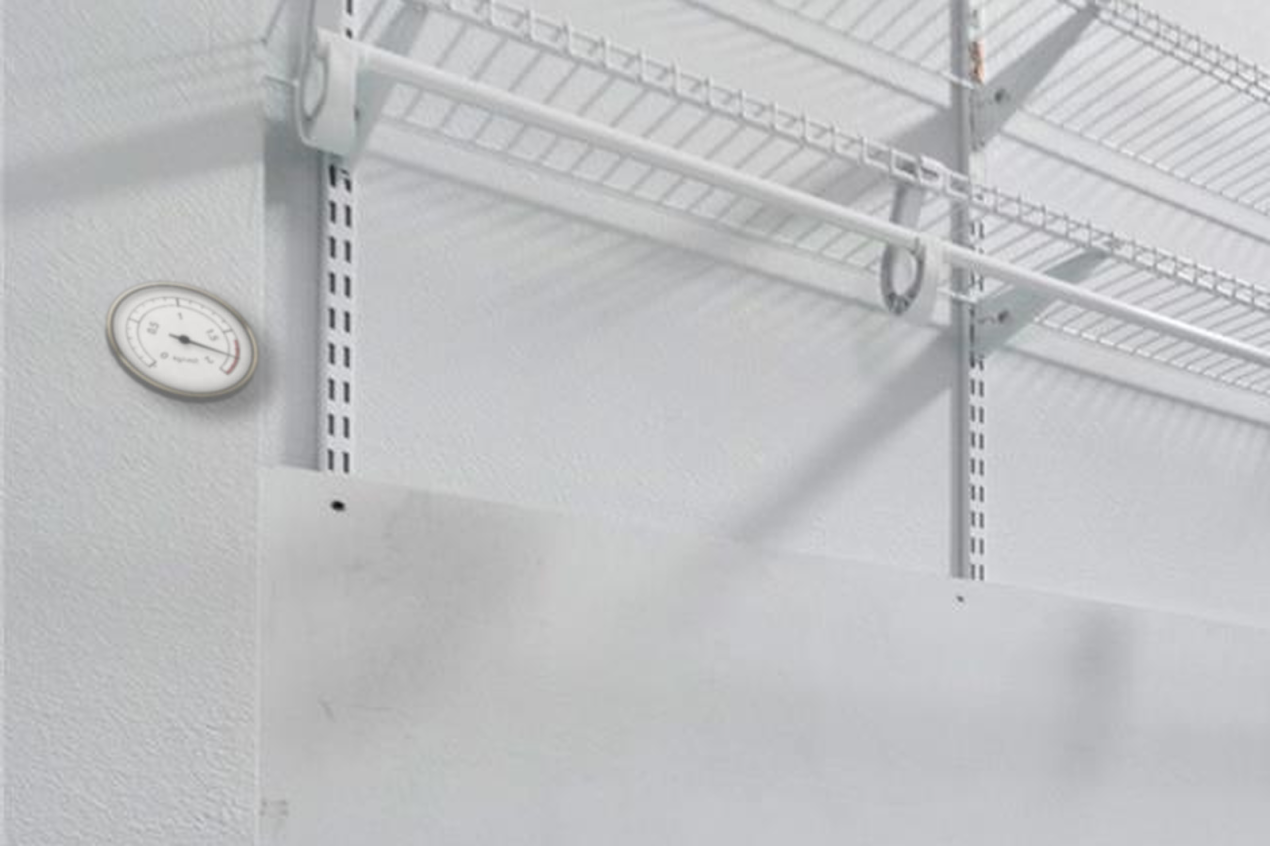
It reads 1.8 kg/cm²
